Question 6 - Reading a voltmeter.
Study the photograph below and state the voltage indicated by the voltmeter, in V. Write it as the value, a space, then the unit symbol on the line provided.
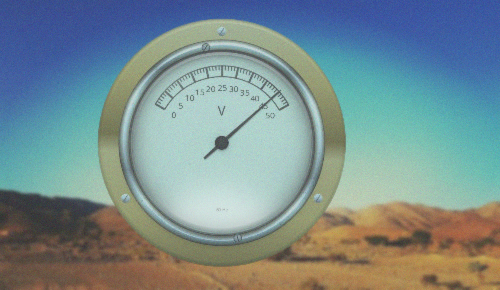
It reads 45 V
